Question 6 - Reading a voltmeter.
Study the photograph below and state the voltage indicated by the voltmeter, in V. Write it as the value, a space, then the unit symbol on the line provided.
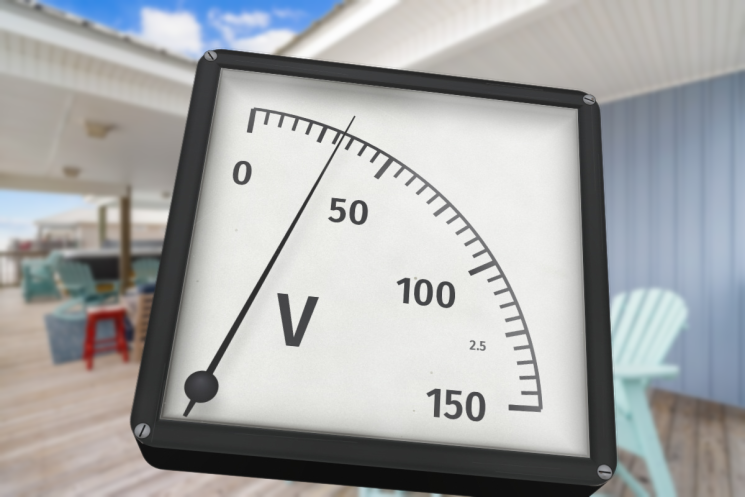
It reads 32.5 V
